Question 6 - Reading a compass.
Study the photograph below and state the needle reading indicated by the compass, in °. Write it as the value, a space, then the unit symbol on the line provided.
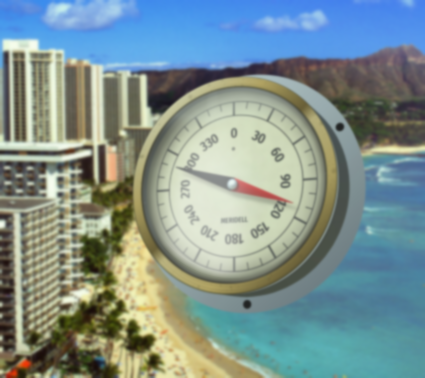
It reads 110 °
